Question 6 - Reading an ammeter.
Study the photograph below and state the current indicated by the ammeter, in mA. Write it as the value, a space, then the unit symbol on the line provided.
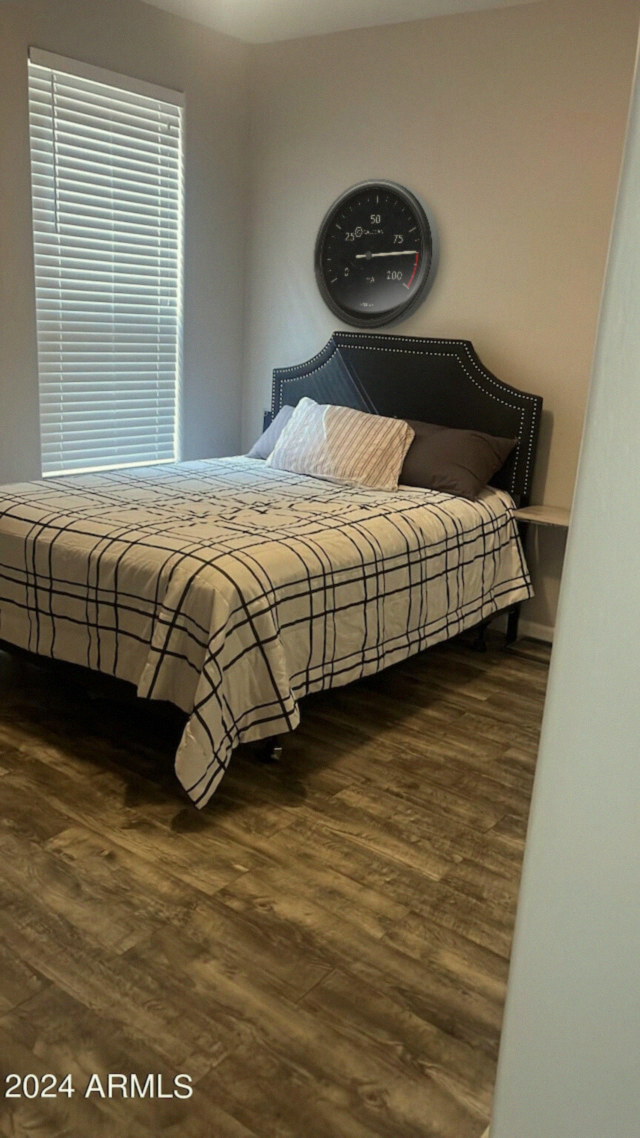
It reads 85 mA
